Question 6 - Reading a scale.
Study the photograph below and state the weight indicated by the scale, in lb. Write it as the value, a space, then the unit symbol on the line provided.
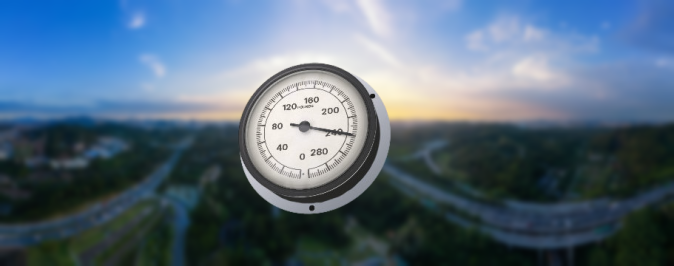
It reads 240 lb
